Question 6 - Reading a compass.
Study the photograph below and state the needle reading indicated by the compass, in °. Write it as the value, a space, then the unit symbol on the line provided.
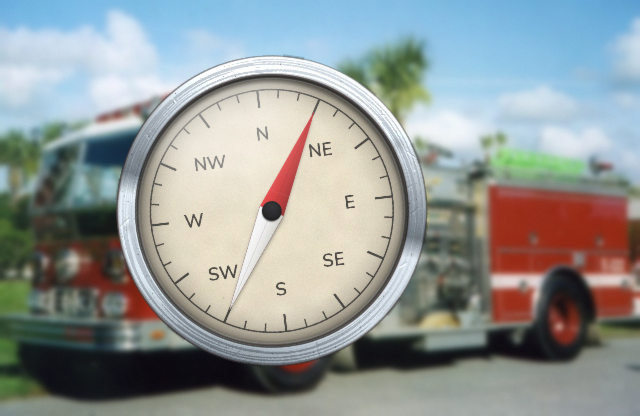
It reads 30 °
